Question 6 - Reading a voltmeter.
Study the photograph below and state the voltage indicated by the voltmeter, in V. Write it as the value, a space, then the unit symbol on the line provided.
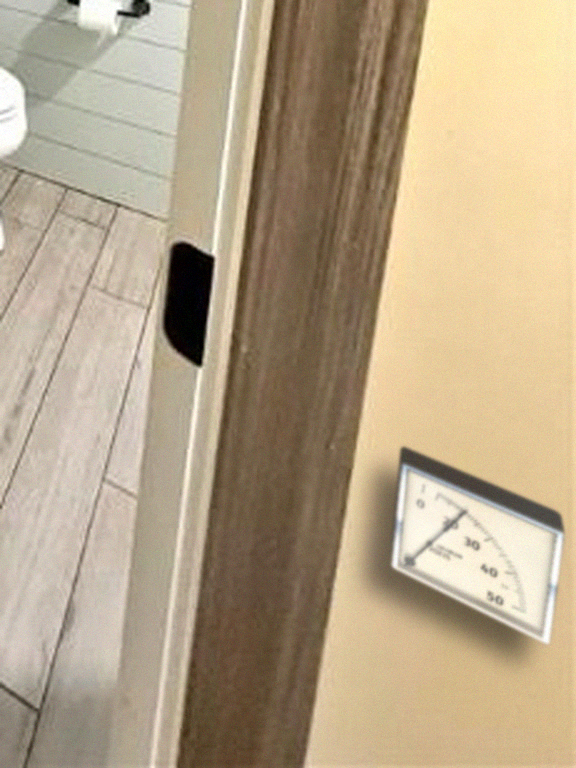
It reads 20 V
